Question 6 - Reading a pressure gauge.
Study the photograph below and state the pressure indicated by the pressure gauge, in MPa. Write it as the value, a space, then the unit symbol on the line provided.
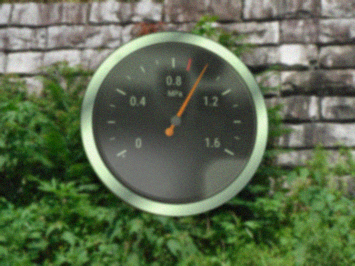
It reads 1 MPa
